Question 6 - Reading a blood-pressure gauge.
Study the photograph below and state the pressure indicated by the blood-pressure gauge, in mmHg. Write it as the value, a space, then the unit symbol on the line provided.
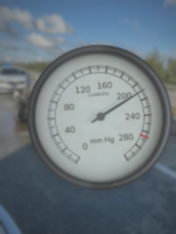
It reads 210 mmHg
